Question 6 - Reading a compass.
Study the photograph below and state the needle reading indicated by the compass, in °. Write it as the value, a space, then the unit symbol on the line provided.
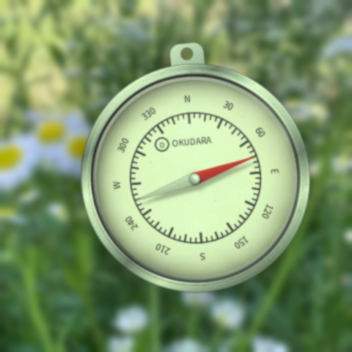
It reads 75 °
